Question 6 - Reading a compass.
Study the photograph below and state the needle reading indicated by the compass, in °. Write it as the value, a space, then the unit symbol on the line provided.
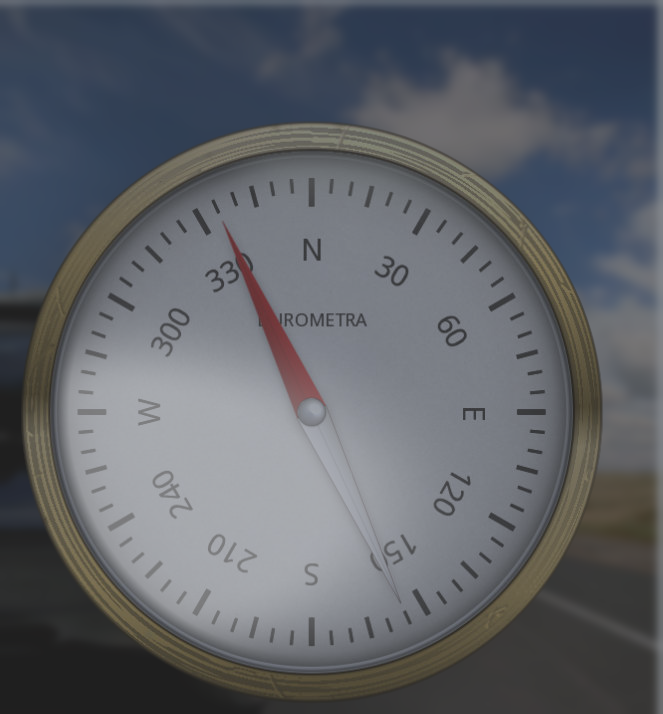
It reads 335 °
